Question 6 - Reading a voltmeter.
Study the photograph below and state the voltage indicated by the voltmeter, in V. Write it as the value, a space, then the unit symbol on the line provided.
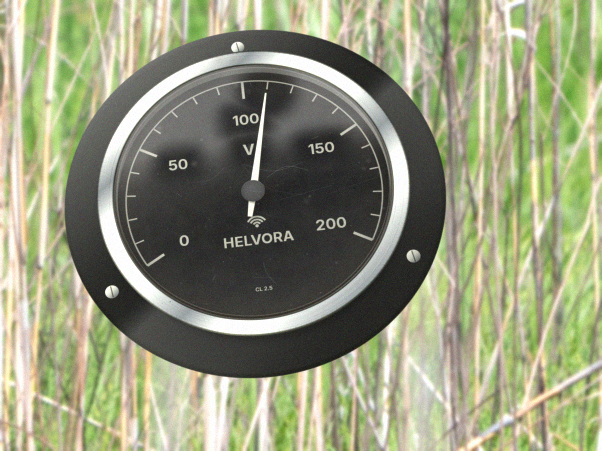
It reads 110 V
